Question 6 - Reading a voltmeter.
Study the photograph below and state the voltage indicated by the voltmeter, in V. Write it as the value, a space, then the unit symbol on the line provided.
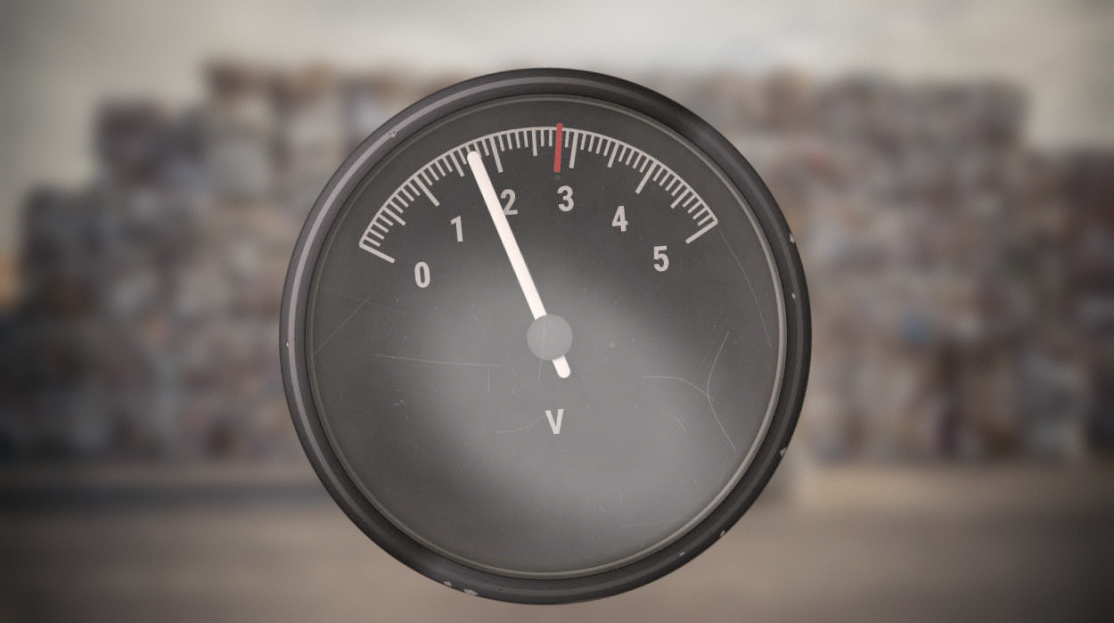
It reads 1.7 V
